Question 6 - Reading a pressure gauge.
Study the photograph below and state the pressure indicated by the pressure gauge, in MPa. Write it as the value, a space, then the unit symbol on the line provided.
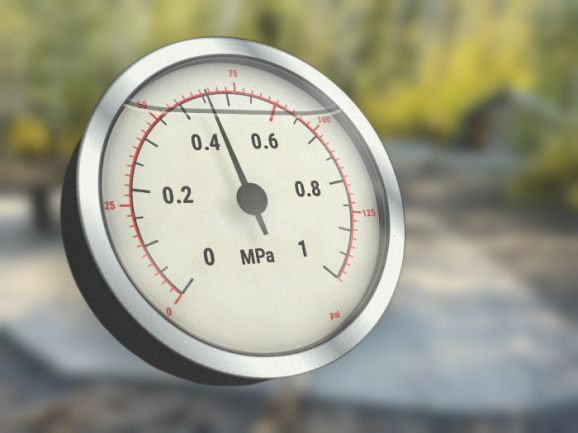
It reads 0.45 MPa
